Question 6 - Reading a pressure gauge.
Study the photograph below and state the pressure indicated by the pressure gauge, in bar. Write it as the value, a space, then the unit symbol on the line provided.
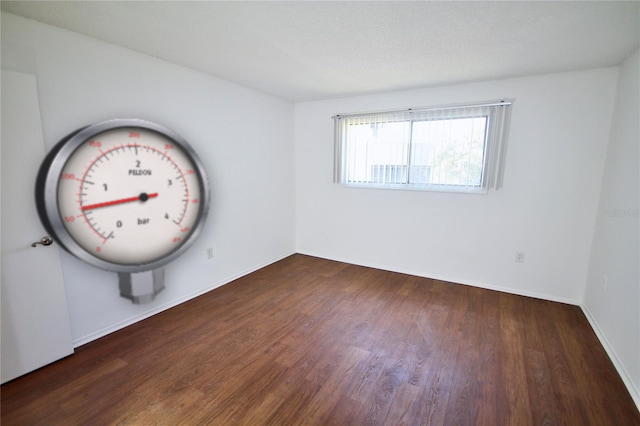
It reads 0.6 bar
